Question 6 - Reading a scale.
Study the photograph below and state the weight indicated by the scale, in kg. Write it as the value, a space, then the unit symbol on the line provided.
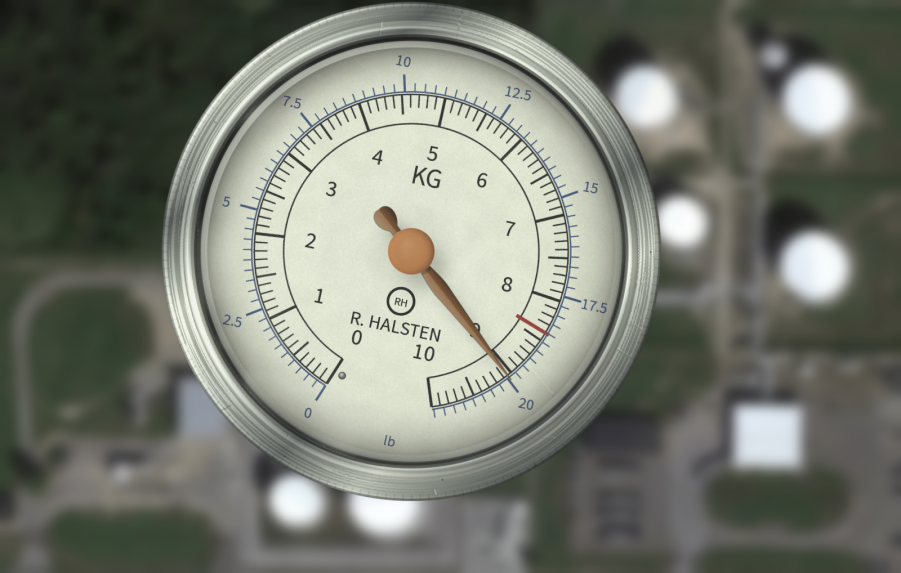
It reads 9.05 kg
